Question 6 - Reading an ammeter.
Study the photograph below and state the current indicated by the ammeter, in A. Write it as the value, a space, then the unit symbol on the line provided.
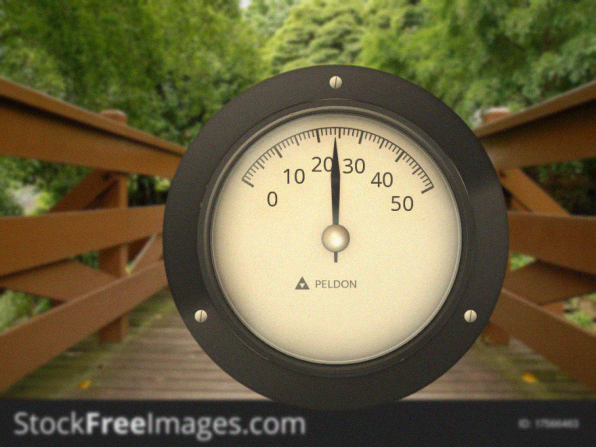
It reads 24 A
